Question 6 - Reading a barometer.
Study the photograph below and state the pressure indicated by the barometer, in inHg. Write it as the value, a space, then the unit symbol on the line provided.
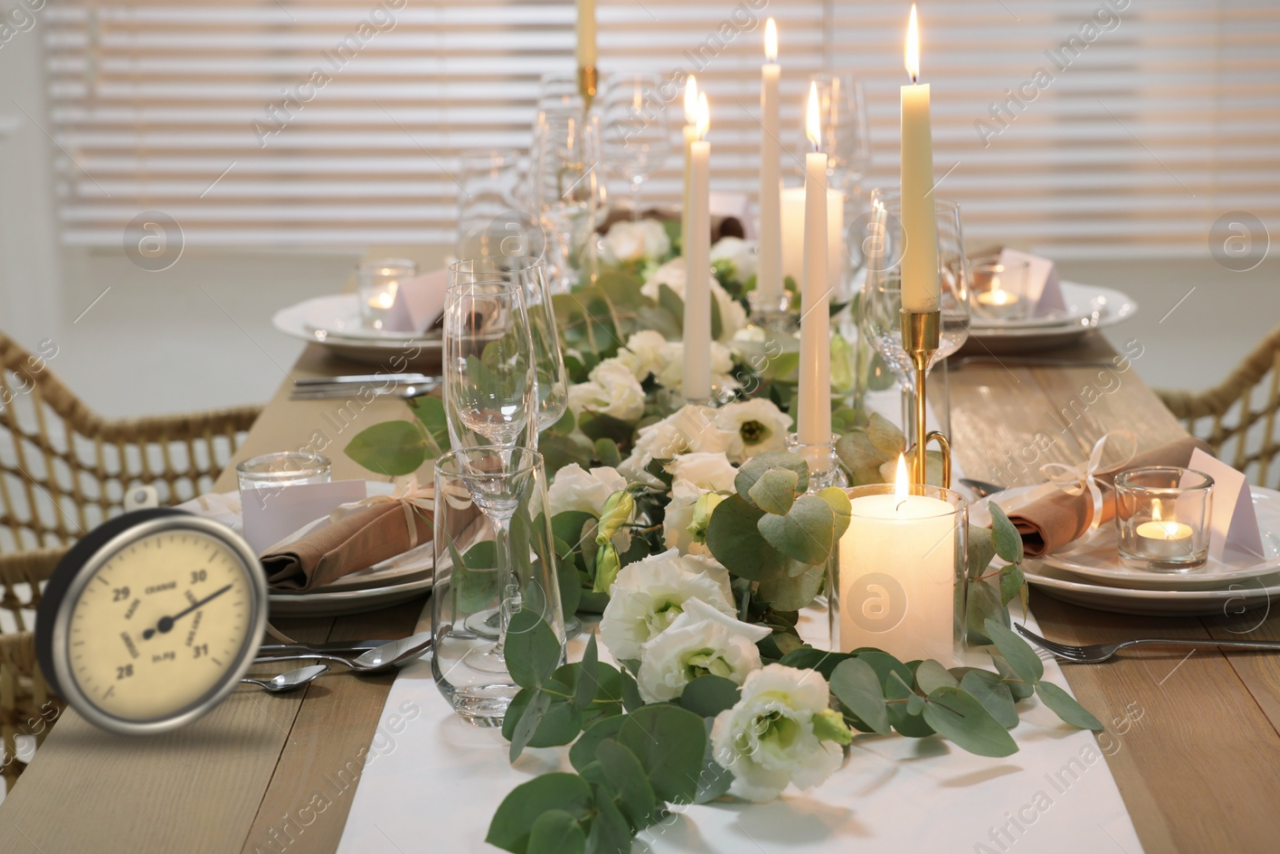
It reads 30.3 inHg
